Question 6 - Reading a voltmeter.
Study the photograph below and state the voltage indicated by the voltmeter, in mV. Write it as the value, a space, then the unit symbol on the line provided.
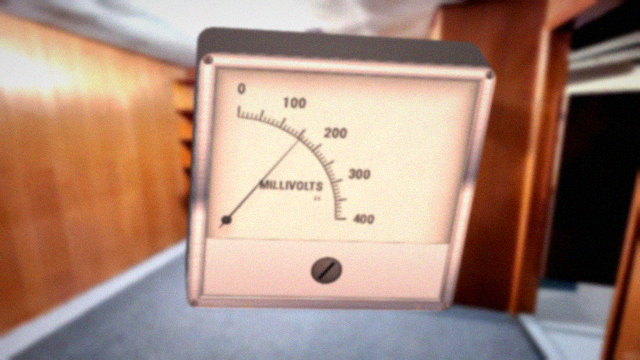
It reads 150 mV
